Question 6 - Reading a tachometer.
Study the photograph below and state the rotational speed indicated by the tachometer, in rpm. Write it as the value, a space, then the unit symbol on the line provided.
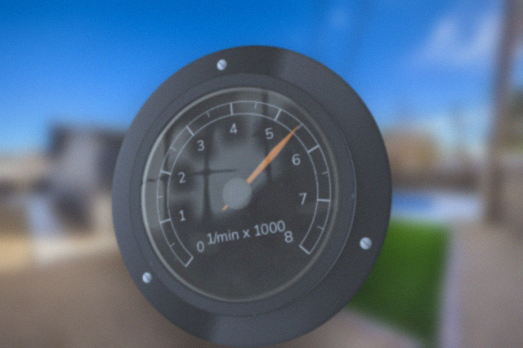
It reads 5500 rpm
